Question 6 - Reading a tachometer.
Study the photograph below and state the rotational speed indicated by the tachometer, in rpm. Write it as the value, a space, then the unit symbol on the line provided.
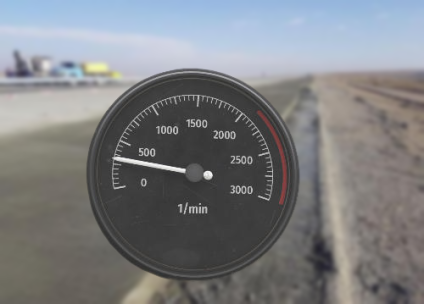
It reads 300 rpm
